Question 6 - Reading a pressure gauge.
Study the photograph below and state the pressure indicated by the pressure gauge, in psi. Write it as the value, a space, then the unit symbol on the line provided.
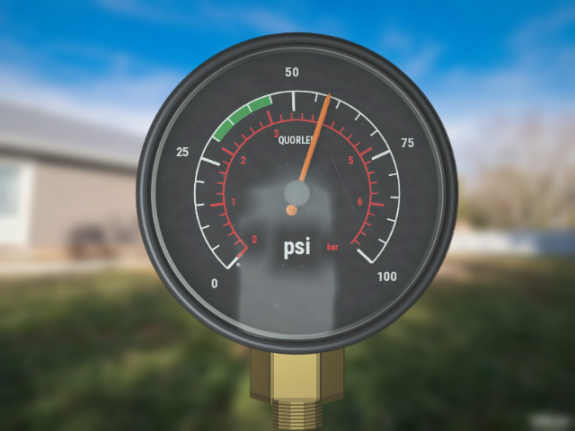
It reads 57.5 psi
